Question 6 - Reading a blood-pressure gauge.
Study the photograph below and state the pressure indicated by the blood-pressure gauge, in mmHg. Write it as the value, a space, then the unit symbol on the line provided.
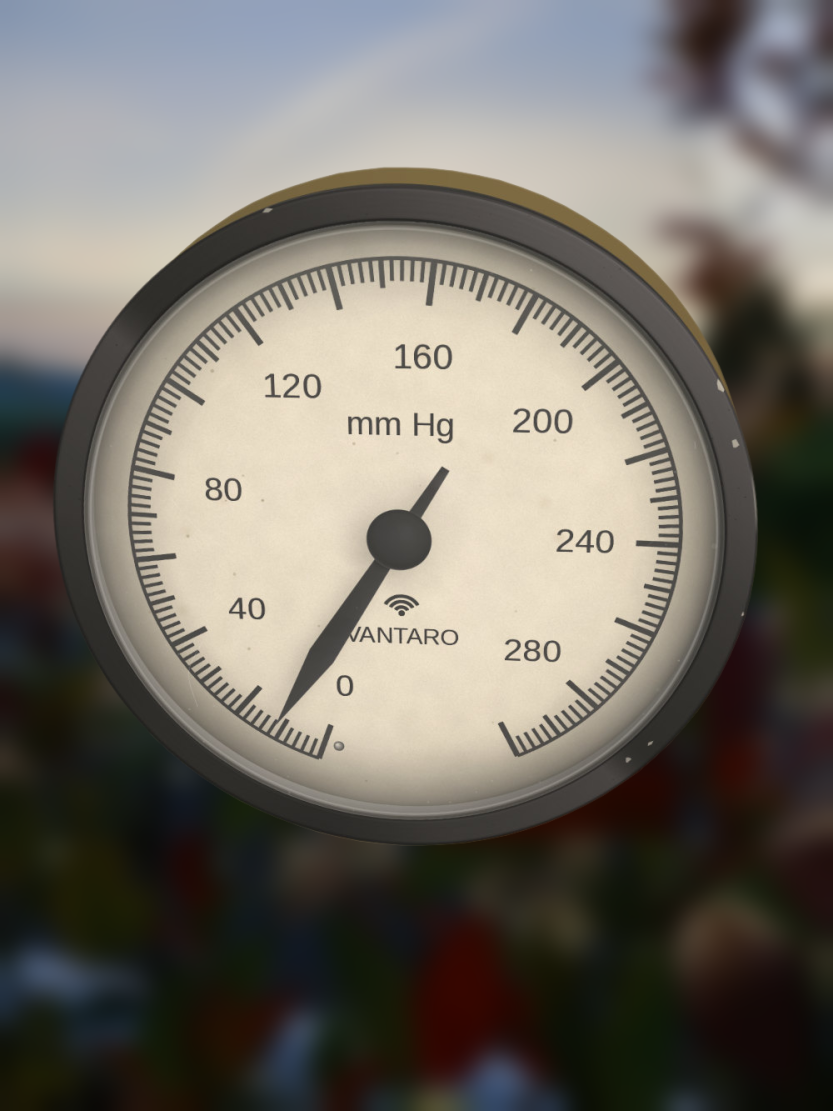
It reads 12 mmHg
